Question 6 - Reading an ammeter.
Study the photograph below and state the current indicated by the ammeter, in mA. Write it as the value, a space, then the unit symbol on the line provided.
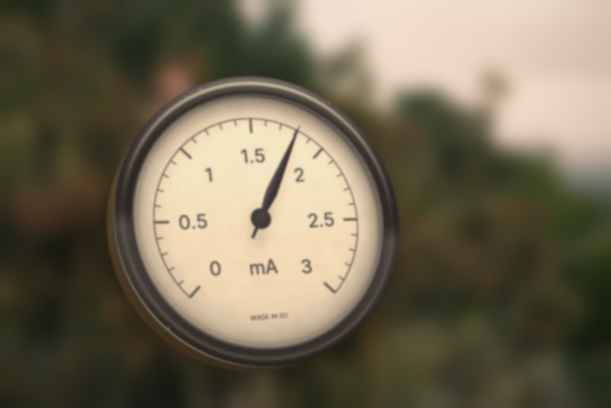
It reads 1.8 mA
